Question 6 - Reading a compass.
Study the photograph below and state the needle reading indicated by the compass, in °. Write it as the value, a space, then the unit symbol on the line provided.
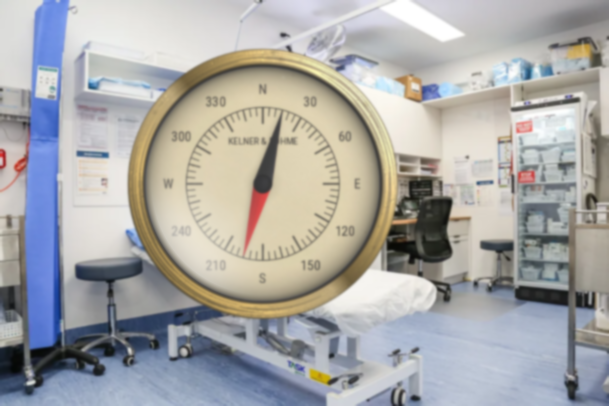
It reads 195 °
